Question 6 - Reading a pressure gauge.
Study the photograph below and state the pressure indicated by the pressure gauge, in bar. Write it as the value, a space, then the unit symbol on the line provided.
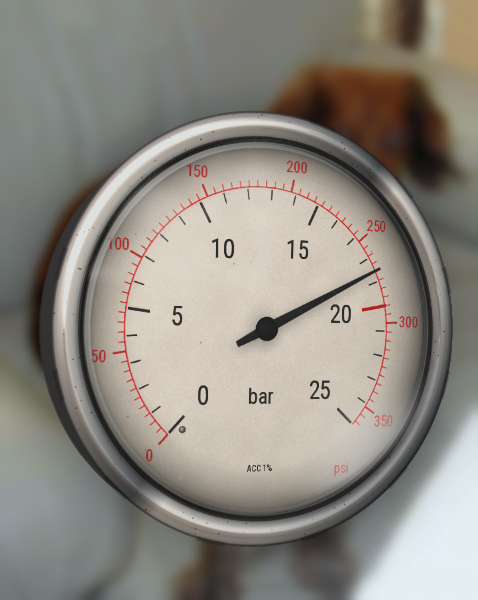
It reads 18.5 bar
